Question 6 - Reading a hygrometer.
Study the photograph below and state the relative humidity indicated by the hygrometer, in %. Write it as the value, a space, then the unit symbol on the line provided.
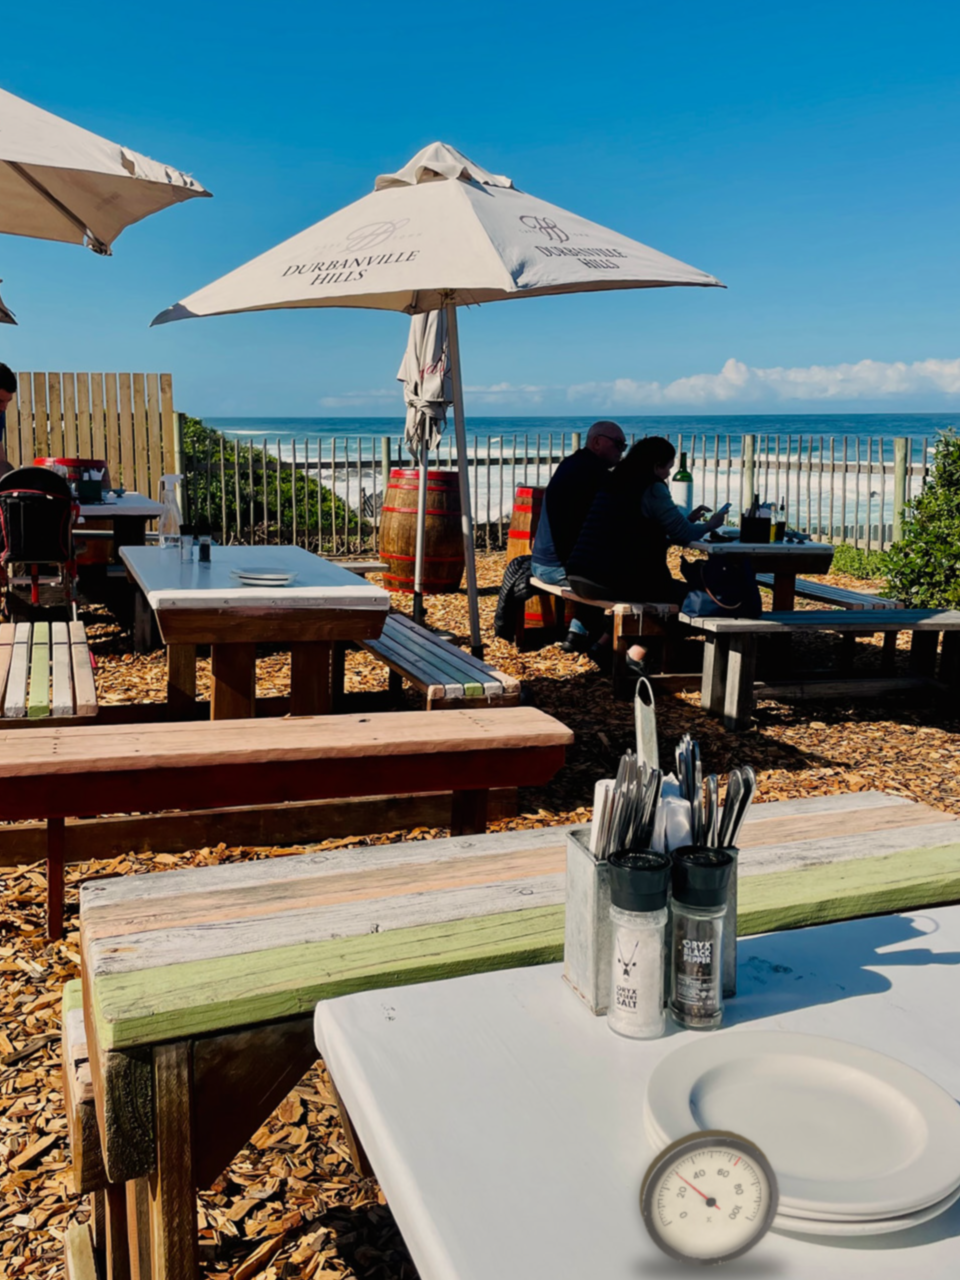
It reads 30 %
